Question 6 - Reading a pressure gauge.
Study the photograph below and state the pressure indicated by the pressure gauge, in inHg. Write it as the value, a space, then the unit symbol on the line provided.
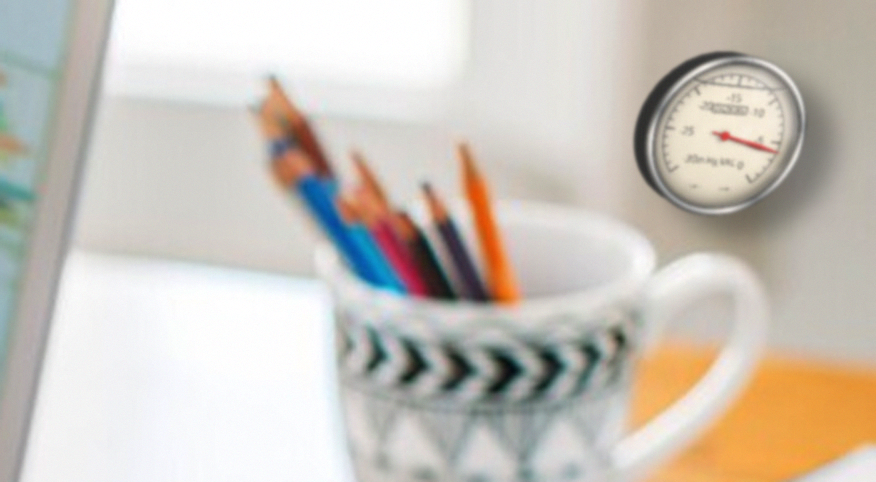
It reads -4 inHg
